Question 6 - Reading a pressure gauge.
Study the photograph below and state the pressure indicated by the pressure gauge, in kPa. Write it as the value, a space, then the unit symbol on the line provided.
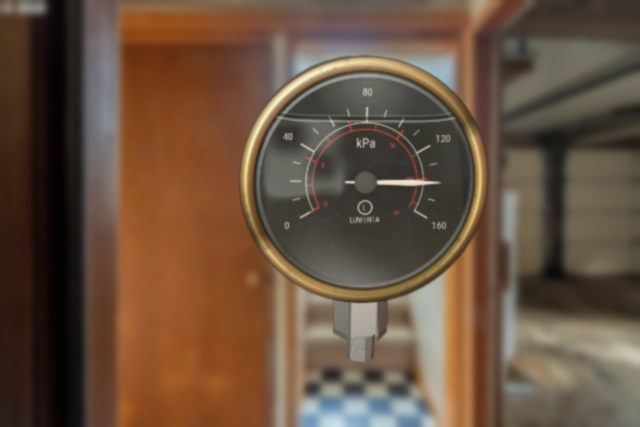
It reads 140 kPa
